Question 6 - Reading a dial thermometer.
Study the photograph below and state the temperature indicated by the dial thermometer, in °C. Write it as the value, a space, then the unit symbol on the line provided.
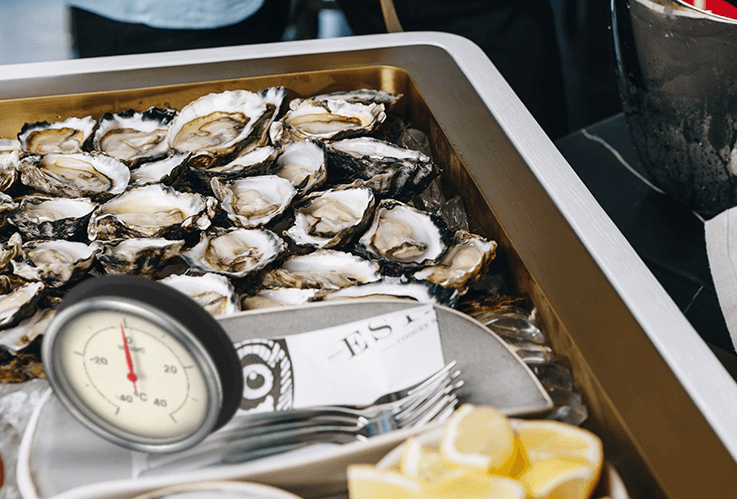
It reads 0 °C
